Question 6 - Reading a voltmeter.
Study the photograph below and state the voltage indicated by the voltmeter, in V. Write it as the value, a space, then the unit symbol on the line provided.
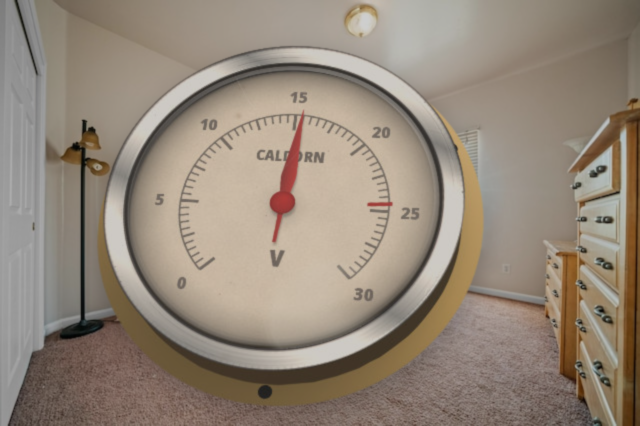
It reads 15.5 V
